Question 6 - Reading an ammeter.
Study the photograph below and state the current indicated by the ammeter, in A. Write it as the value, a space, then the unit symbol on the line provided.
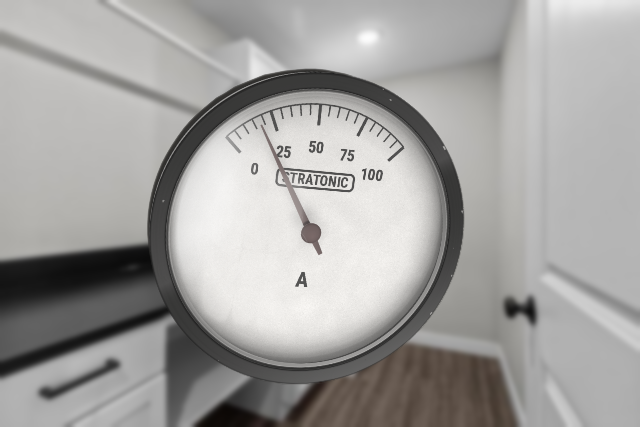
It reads 17.5 A
